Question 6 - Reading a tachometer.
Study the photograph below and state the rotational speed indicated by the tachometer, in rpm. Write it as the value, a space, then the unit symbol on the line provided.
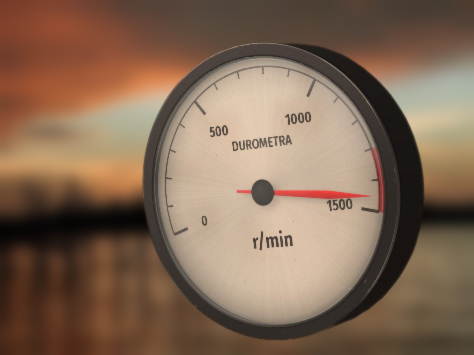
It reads 1450 rpm
